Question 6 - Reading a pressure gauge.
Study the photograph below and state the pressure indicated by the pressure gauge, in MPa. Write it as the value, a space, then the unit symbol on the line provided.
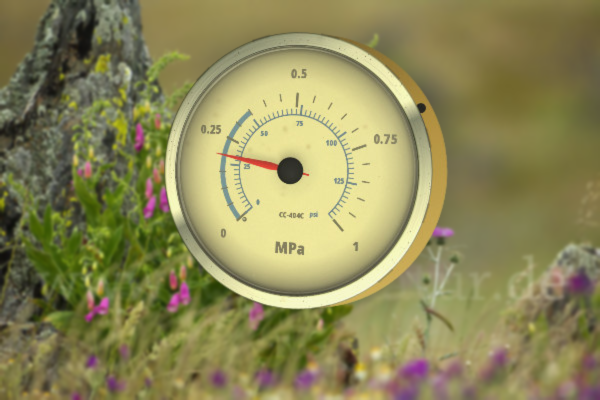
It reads 0.2 MPa
